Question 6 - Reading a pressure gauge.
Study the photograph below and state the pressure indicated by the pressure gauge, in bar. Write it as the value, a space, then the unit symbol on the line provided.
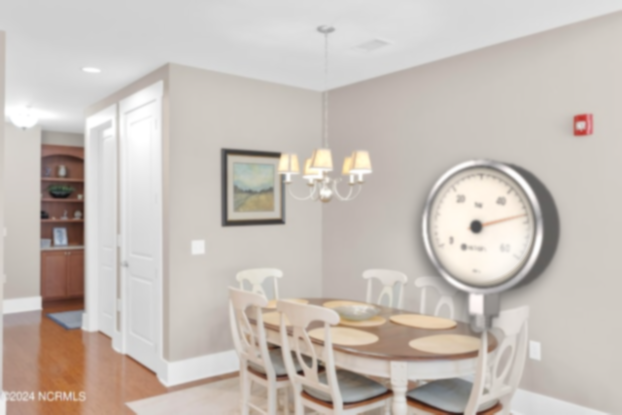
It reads 48 bar
